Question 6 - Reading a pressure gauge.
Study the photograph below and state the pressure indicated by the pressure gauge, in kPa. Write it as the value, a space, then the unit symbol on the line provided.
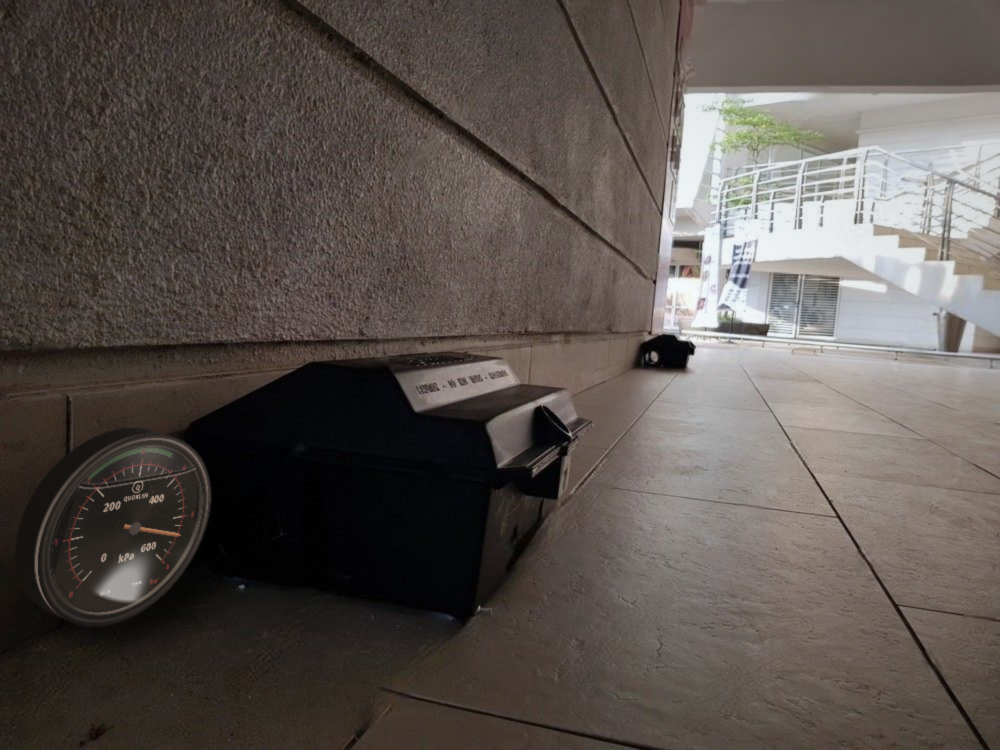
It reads 540 kPa
